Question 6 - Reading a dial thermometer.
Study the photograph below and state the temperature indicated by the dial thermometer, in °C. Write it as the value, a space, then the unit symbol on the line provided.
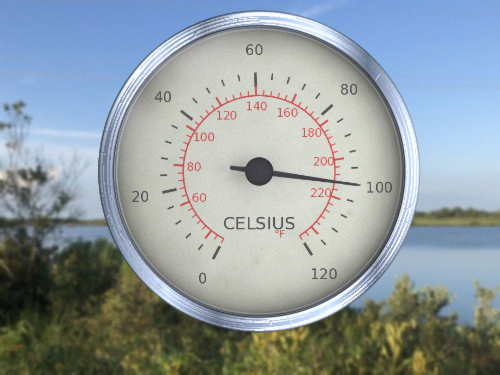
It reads 100 °C
